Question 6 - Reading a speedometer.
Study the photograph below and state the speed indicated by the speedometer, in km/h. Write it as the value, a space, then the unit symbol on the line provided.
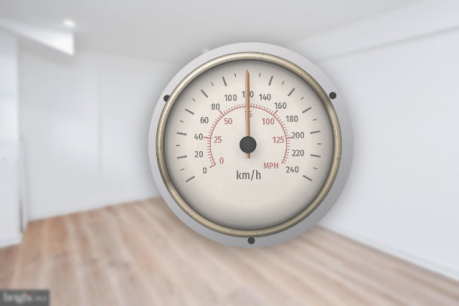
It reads 120 km/h
